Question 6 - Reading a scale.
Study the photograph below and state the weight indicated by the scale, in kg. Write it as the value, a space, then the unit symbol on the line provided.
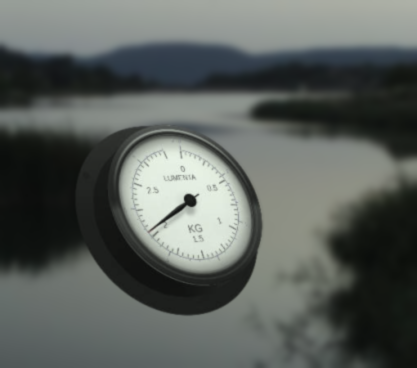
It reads 2.05 kg
